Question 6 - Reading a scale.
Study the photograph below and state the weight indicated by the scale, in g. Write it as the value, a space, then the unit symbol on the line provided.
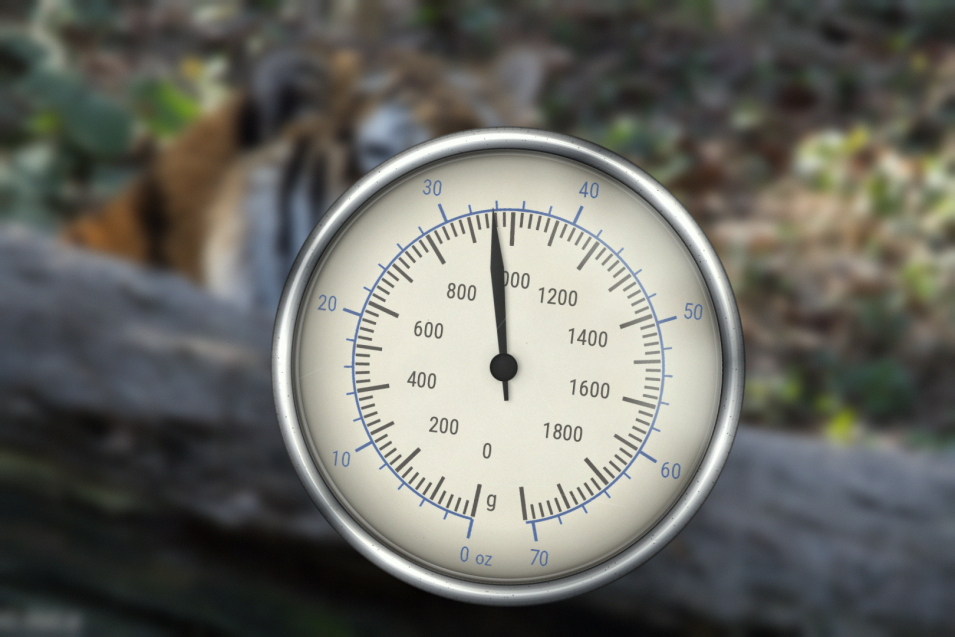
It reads 960 g
